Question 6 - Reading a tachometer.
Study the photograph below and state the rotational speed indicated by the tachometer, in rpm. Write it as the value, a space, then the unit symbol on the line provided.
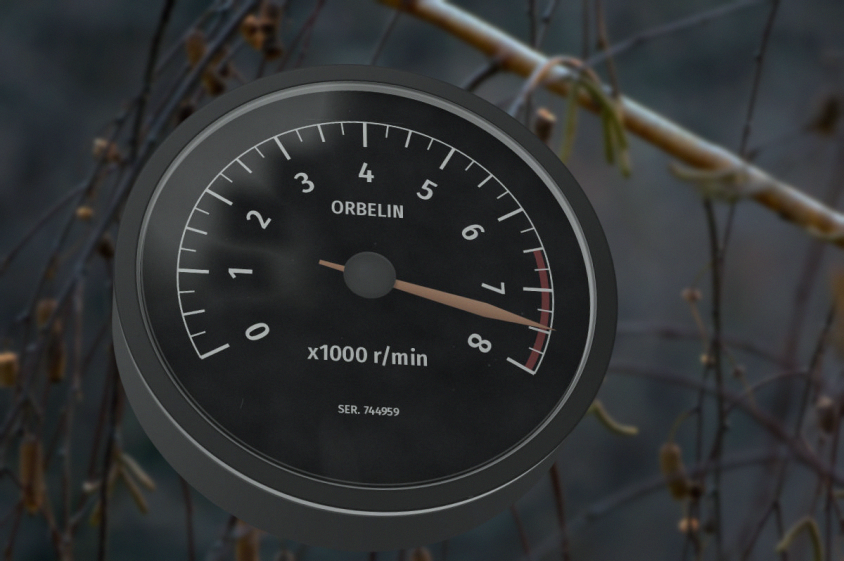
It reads 7500 rpm
